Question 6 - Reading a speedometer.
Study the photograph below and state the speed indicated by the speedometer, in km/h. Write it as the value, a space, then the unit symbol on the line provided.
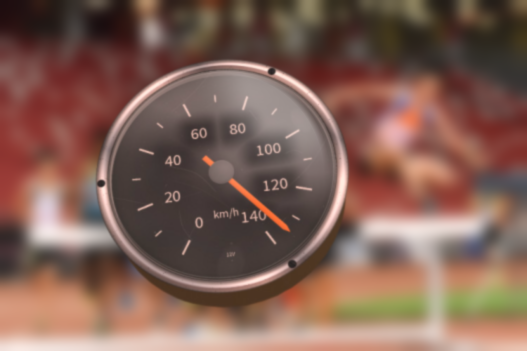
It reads 135 km/h
